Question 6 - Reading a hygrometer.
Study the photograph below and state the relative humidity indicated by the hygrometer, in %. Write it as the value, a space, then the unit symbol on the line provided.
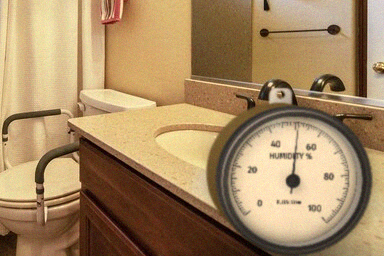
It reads 50 %
